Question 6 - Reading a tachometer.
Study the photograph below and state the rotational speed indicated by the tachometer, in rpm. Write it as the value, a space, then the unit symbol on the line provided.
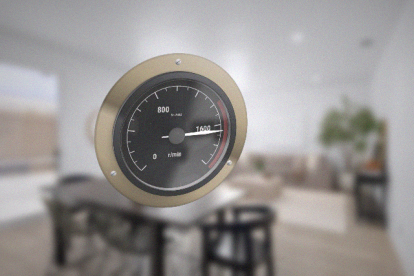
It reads 1650 rpm
